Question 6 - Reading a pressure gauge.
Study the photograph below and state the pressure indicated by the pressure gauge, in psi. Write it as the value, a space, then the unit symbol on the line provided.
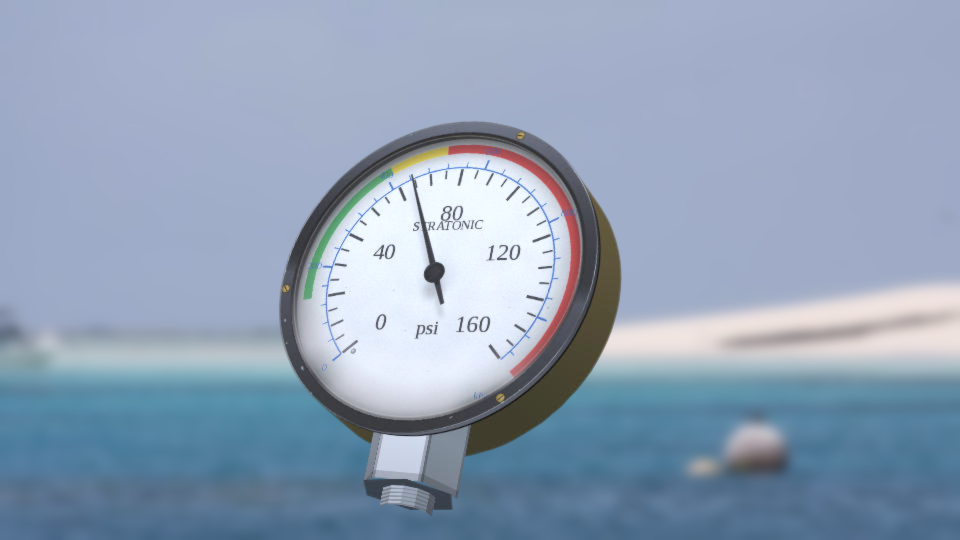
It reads 65 psi
